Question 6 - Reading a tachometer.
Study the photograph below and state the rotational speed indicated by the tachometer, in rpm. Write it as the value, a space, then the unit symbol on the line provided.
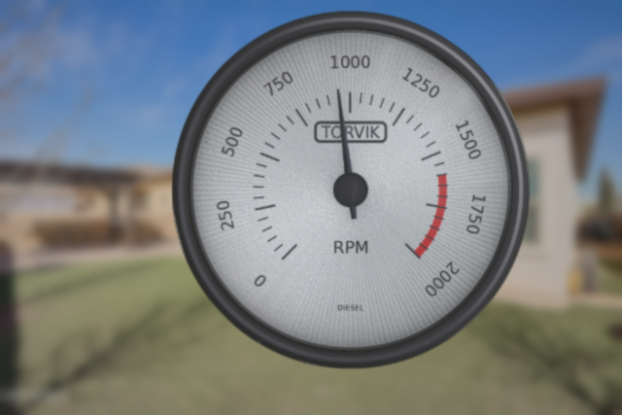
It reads 950 rpm
